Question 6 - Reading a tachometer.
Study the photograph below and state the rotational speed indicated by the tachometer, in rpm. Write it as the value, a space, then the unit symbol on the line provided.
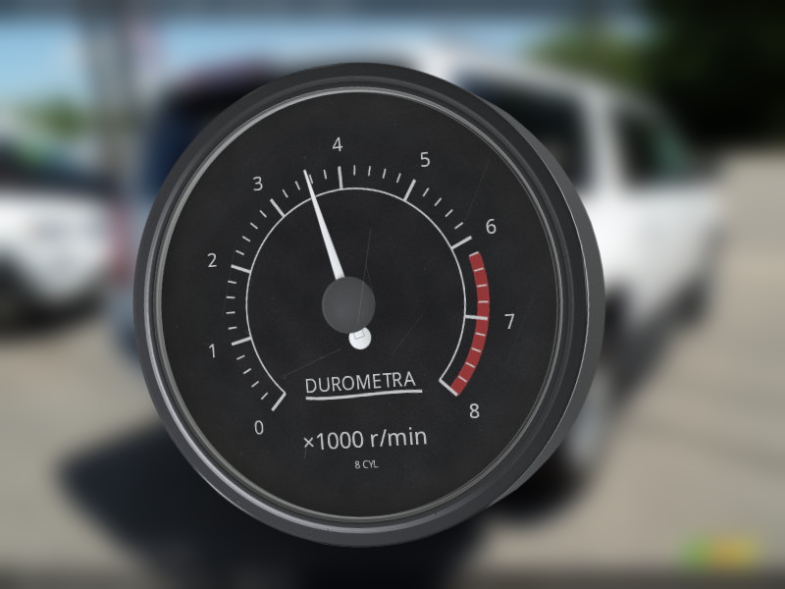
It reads 3600 rpm
